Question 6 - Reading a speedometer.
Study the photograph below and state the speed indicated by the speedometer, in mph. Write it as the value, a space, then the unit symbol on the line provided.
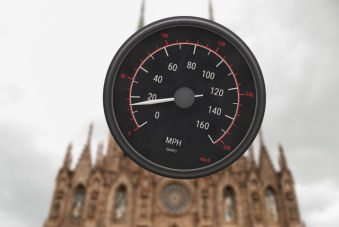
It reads 15 mph
